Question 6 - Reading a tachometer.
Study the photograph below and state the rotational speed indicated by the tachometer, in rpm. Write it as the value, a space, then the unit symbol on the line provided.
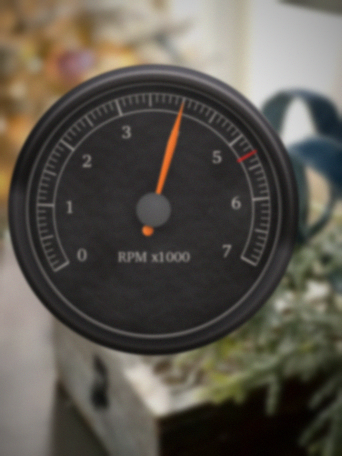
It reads 4000 rpm
